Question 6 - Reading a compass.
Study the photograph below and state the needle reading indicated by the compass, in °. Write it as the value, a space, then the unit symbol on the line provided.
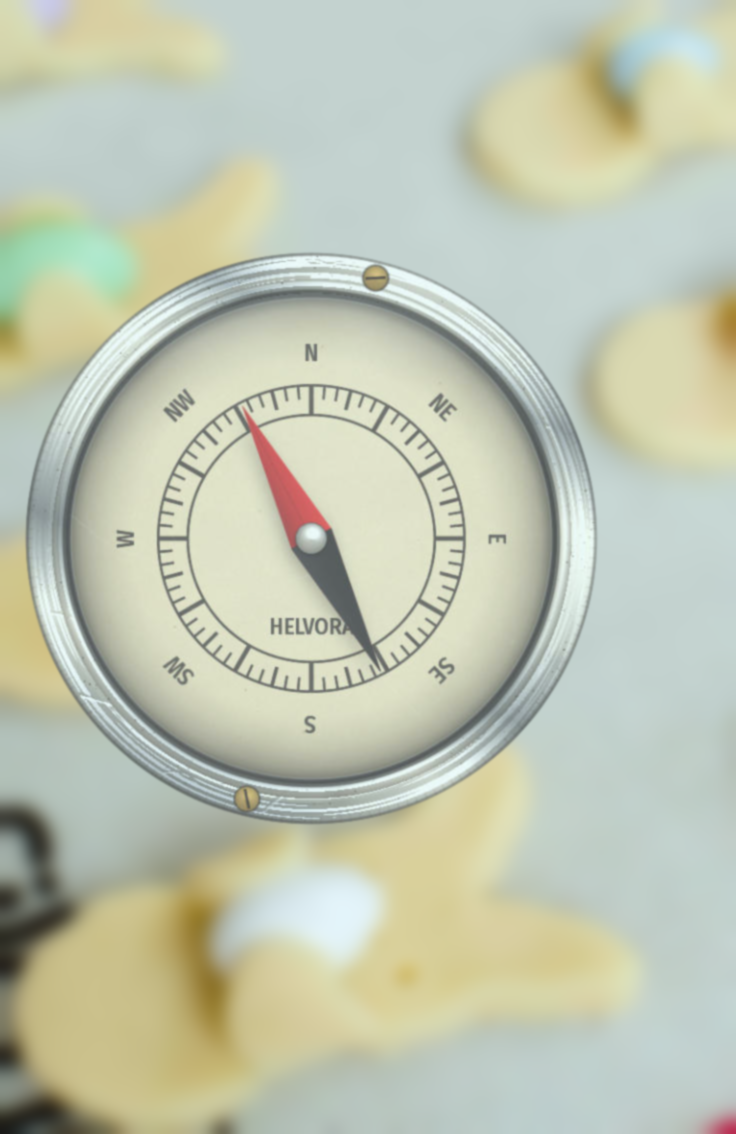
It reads 332.5 °
